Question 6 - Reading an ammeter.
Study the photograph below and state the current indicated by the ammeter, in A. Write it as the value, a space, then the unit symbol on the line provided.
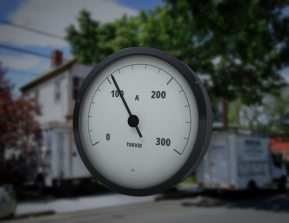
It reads 110 A
